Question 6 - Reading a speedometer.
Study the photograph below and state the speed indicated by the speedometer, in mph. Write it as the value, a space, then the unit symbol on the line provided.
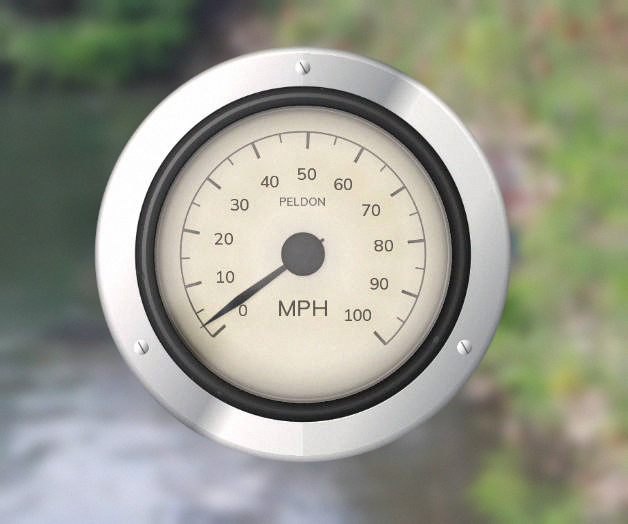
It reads 2.5 mph
